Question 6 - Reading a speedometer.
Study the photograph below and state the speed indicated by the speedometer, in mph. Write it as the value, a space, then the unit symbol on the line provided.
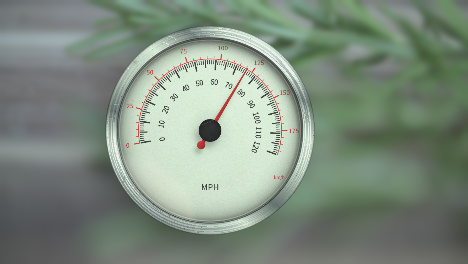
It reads 75 mph
